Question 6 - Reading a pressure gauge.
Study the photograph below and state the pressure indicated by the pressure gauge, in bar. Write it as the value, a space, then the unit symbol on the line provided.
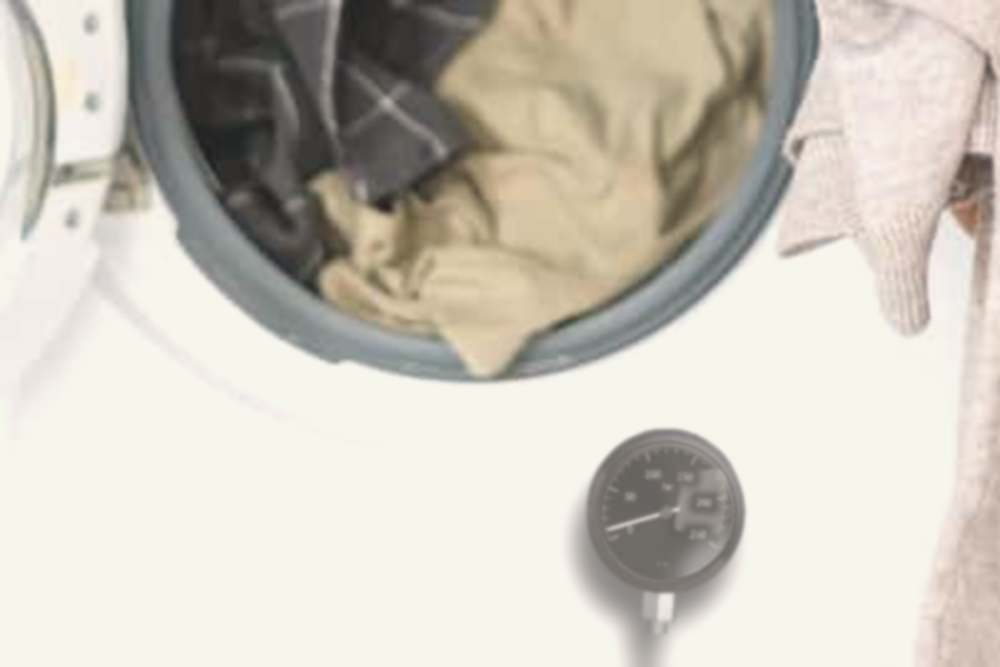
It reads 10 bar
